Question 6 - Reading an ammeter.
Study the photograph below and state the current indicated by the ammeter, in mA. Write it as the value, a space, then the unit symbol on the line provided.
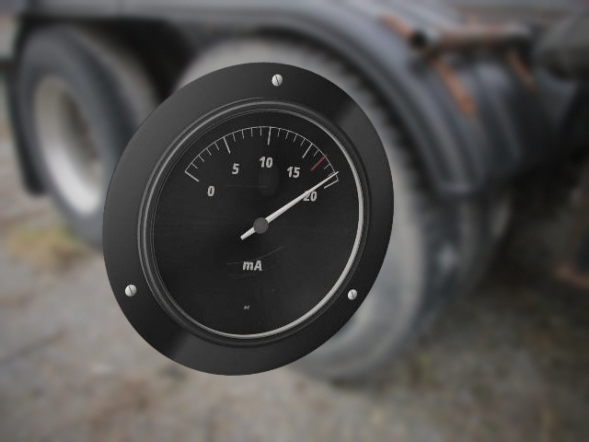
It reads 19 mA
